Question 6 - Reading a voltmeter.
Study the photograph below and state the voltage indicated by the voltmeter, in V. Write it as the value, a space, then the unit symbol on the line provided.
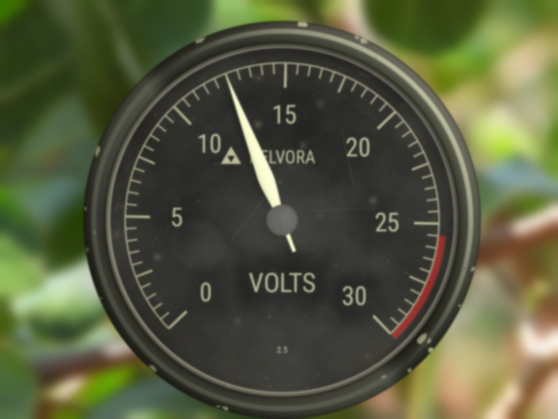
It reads 12.5 V
